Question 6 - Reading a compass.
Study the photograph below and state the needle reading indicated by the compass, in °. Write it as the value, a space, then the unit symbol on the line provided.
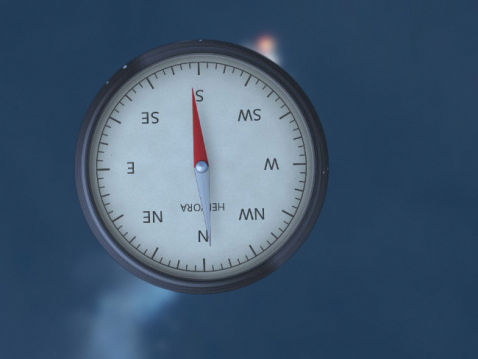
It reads 175 °
